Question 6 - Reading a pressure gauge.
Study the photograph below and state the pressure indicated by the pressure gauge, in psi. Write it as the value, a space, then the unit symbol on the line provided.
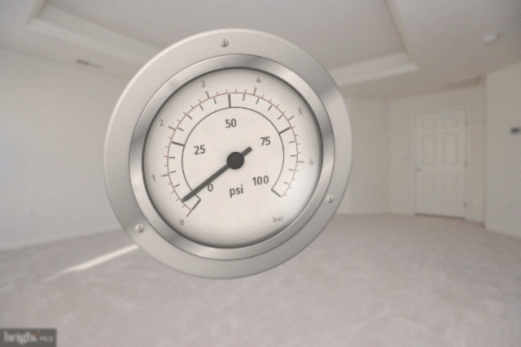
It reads 5 psi
